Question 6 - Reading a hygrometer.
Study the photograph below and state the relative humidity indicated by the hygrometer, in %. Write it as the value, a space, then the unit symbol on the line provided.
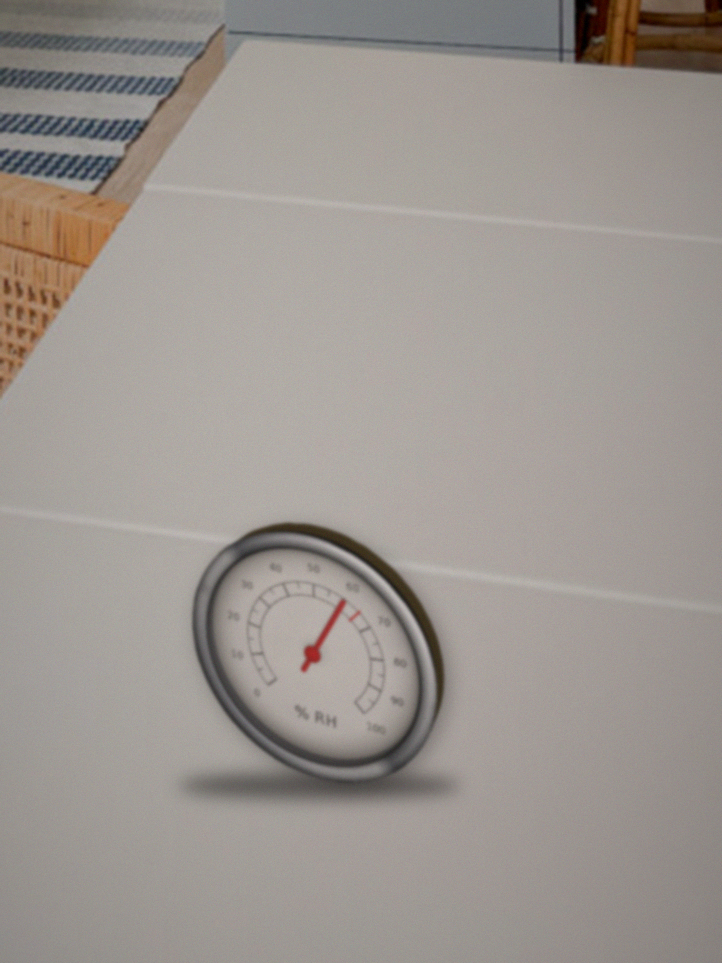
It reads 60 %
